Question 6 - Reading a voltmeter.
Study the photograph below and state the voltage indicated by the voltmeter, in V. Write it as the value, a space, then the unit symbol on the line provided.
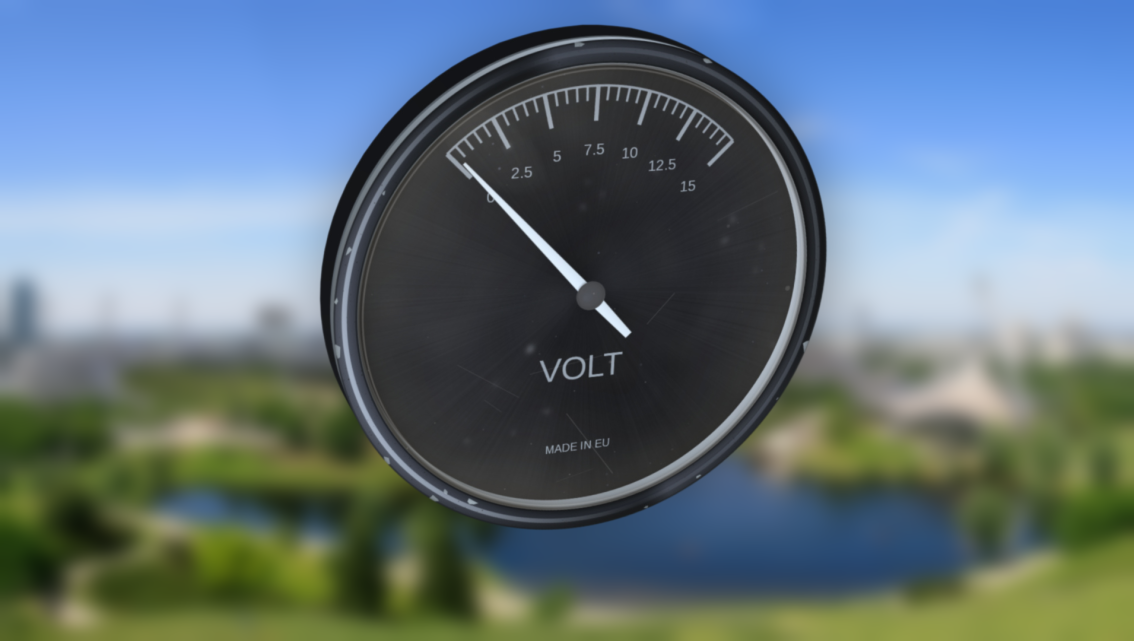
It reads 0.25 V
